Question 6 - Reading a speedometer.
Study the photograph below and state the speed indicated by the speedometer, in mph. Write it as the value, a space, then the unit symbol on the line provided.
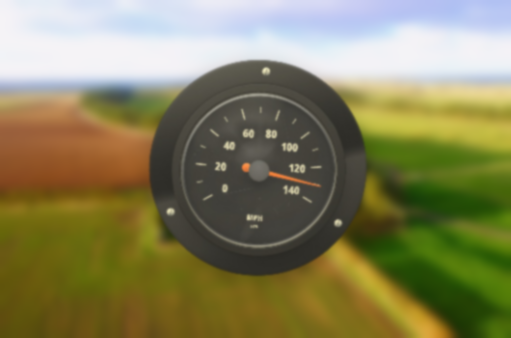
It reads 130 mph
